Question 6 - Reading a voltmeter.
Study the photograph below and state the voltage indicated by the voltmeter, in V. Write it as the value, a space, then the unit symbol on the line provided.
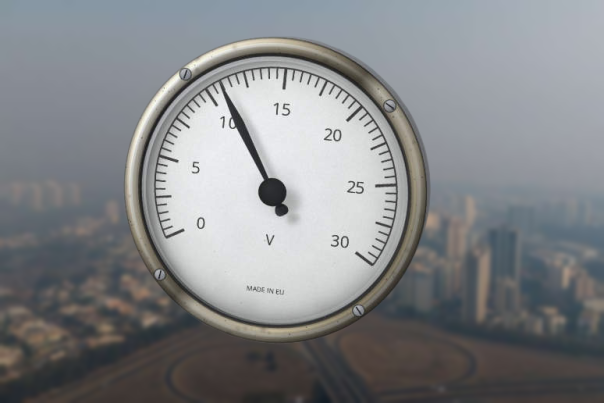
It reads 11 V
